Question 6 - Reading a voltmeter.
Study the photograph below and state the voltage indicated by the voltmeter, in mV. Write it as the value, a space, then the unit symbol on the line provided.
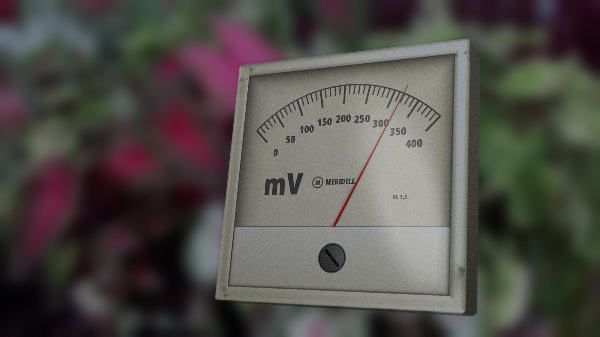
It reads 320 mV
